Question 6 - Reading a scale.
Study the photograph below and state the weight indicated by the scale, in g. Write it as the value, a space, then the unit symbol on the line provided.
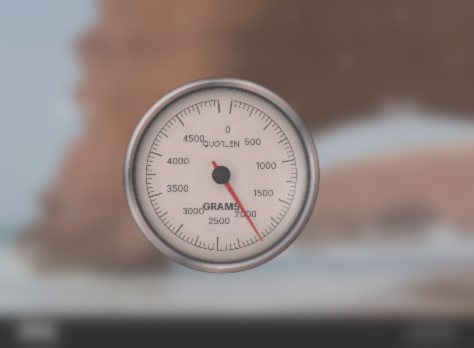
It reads 2000 g
